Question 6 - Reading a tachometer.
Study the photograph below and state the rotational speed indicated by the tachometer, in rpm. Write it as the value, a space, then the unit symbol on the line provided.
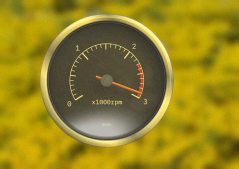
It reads 2900 rpm
